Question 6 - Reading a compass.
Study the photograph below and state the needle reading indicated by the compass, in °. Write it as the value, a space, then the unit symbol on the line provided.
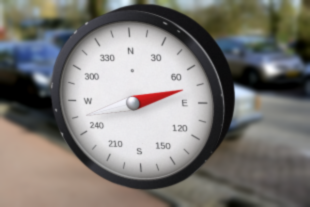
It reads 75 °
